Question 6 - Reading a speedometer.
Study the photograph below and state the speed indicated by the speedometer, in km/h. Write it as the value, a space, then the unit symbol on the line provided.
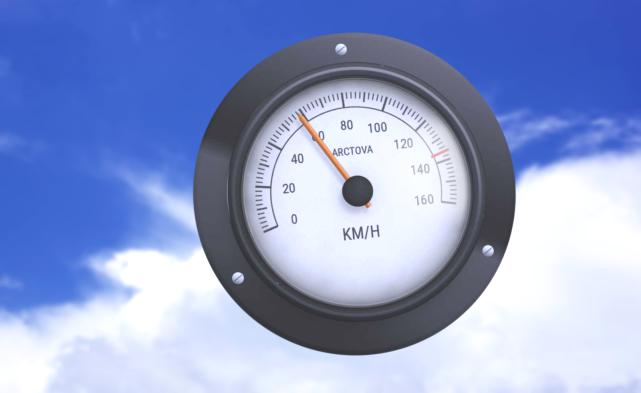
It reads 58 km/h
